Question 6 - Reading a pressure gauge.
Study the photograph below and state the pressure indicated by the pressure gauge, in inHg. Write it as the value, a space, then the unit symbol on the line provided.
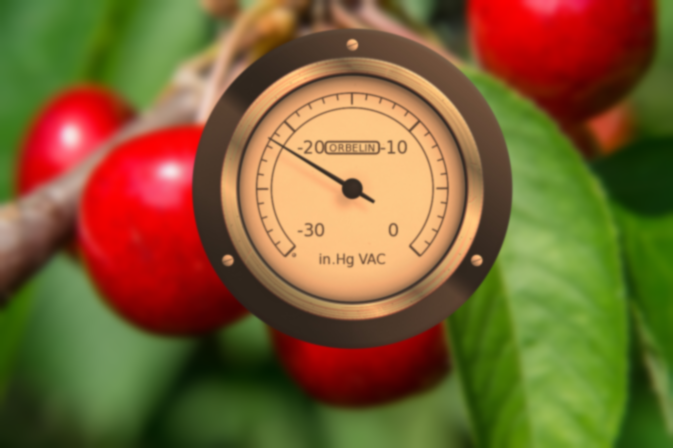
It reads -21.5 inHg
